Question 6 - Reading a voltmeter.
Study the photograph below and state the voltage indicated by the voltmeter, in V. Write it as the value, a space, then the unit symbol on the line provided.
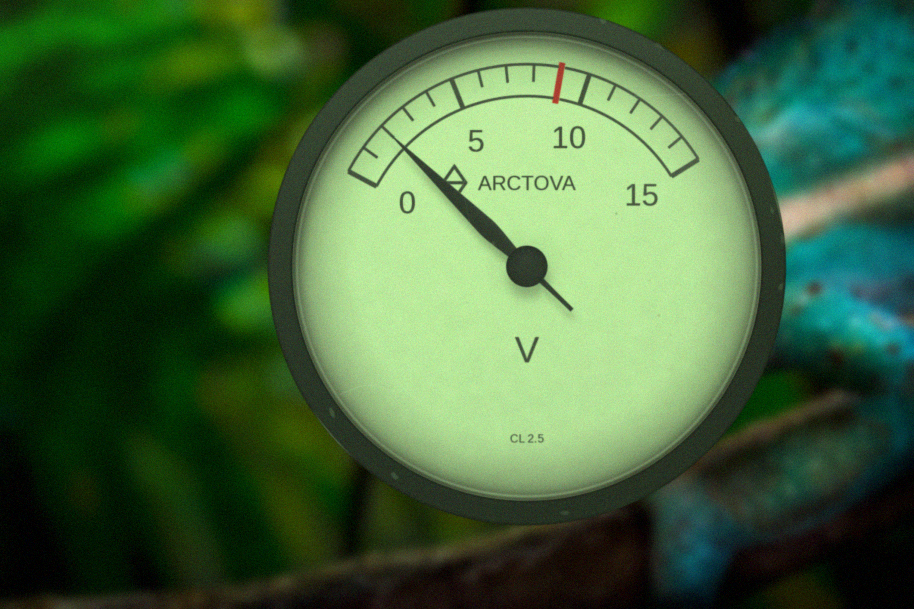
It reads 2 V
